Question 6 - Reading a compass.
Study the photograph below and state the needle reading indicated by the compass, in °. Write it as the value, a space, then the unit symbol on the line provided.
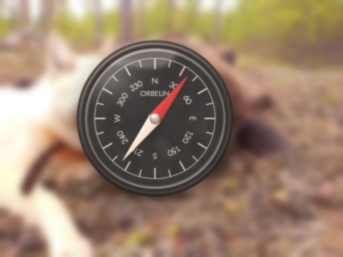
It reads 37.5 °
